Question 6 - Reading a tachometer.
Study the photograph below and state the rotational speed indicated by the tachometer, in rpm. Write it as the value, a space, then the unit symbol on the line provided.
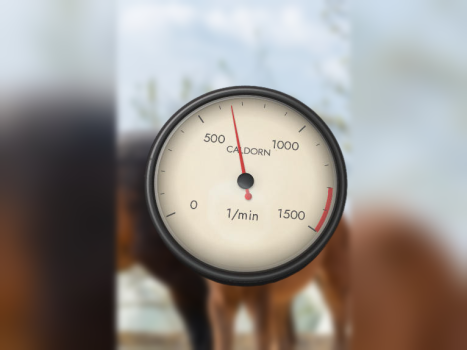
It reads 650 rpm
